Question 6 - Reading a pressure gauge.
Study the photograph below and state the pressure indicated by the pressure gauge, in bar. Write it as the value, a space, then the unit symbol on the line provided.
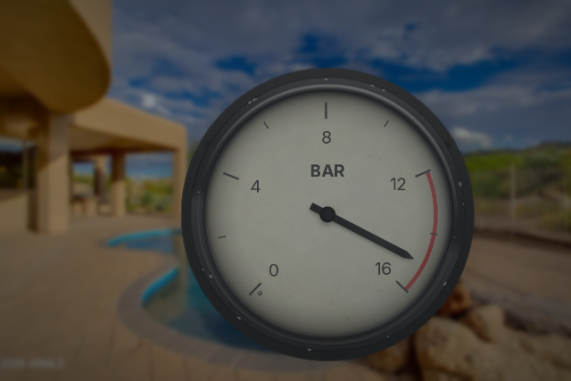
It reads 15 bar
